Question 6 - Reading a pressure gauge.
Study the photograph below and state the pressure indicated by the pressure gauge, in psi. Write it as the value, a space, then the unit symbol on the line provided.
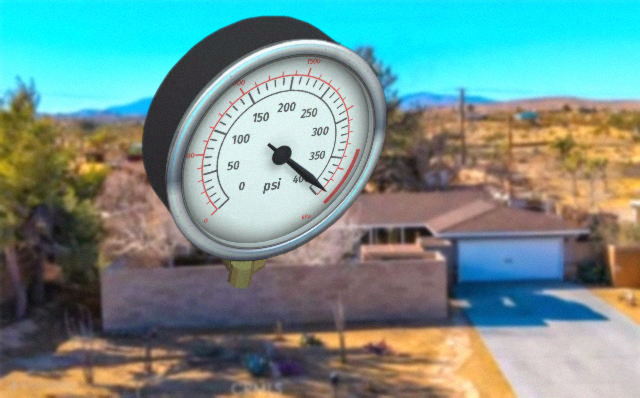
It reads 390 psi
